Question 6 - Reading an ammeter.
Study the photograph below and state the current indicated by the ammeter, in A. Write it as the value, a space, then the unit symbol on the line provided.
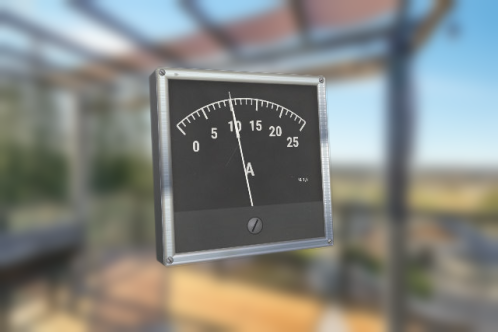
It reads 10 A
